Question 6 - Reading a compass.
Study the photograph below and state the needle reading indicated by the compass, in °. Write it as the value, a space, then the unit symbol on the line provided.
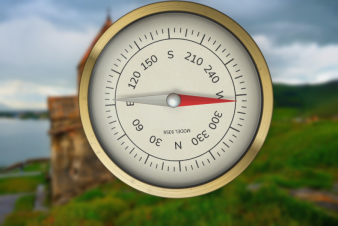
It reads 275 °
